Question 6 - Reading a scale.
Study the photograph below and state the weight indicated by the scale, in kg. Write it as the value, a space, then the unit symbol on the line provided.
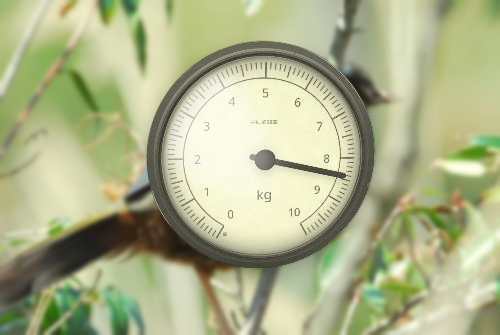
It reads 8.4 kg
